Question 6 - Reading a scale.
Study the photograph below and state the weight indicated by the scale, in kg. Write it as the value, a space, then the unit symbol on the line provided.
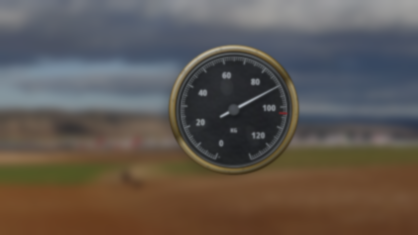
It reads 90 kg
